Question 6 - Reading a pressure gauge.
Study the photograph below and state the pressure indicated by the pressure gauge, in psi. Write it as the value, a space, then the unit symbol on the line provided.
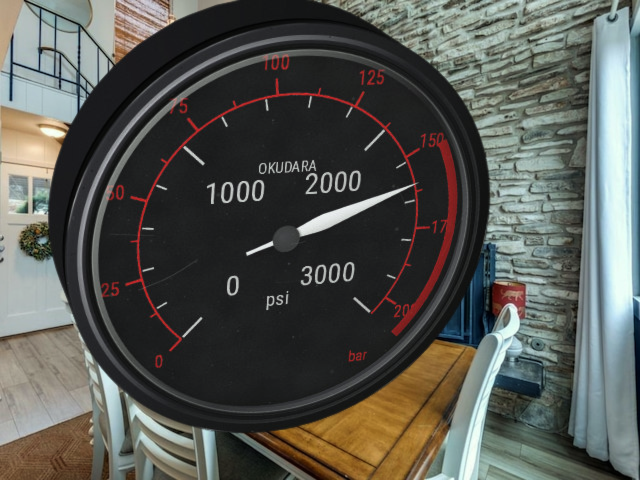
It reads 2300 psi
